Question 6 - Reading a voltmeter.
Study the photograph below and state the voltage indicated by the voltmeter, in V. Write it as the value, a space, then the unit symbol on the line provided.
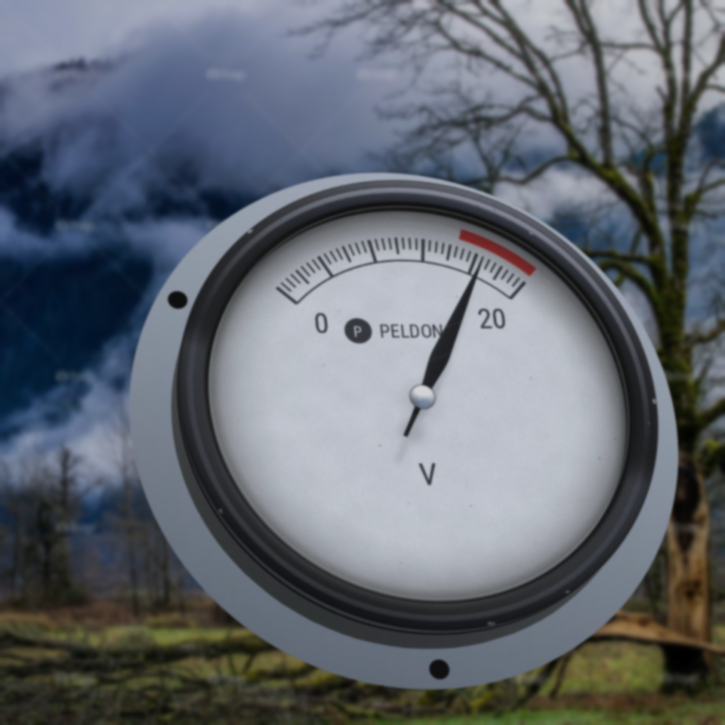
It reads 16.5 V
